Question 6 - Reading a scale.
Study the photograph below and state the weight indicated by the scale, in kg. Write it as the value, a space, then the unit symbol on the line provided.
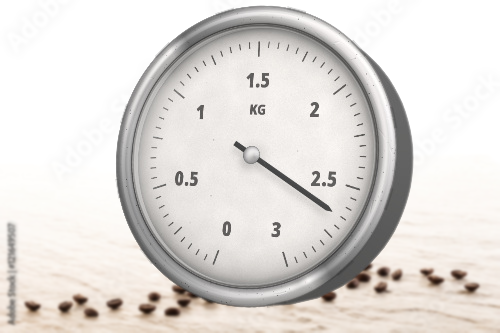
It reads 2.65 kg
